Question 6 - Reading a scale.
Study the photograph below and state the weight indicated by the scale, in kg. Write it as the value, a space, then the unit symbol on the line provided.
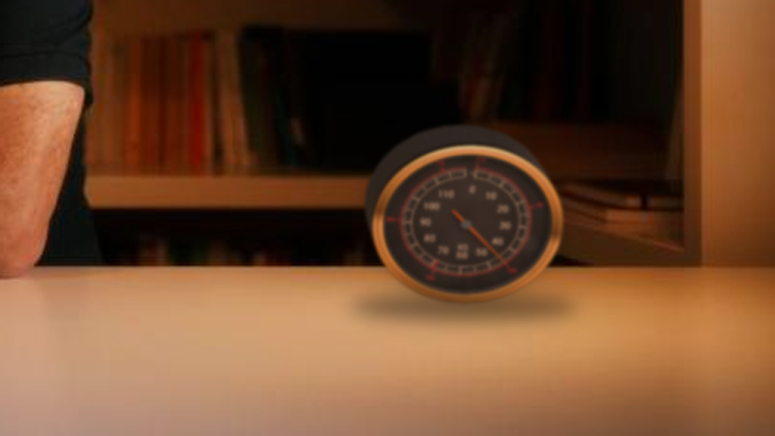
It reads 45 kg
